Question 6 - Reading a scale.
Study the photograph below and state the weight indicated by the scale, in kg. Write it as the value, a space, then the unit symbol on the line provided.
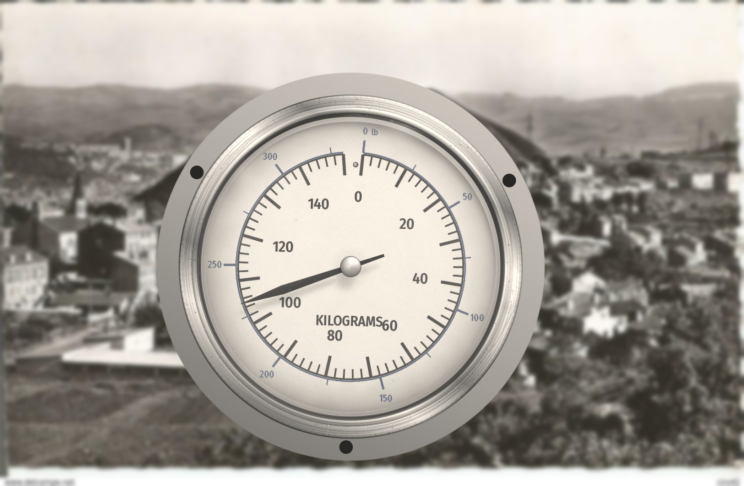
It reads 105 kg
